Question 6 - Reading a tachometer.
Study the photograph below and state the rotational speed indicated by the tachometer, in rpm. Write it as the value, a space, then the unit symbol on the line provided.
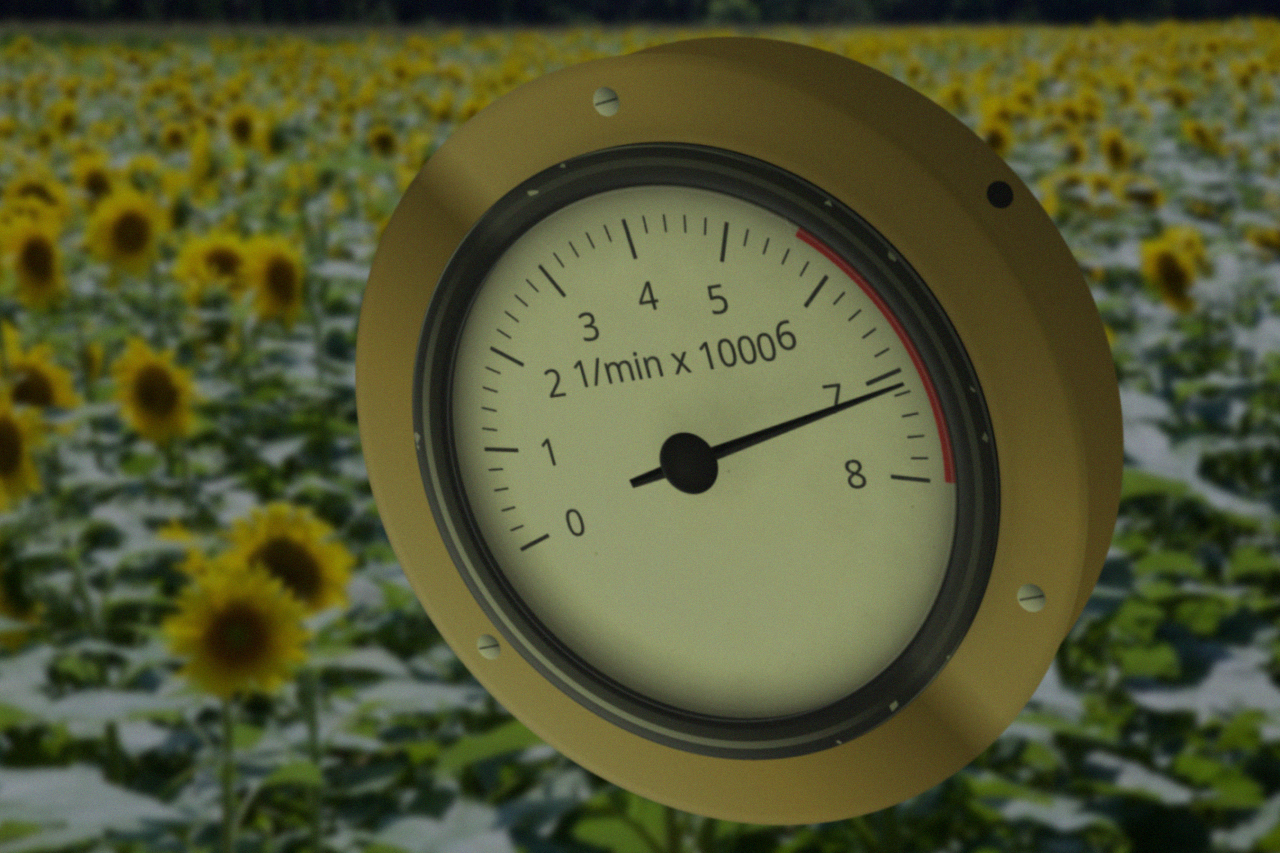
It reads 7100 rpm
